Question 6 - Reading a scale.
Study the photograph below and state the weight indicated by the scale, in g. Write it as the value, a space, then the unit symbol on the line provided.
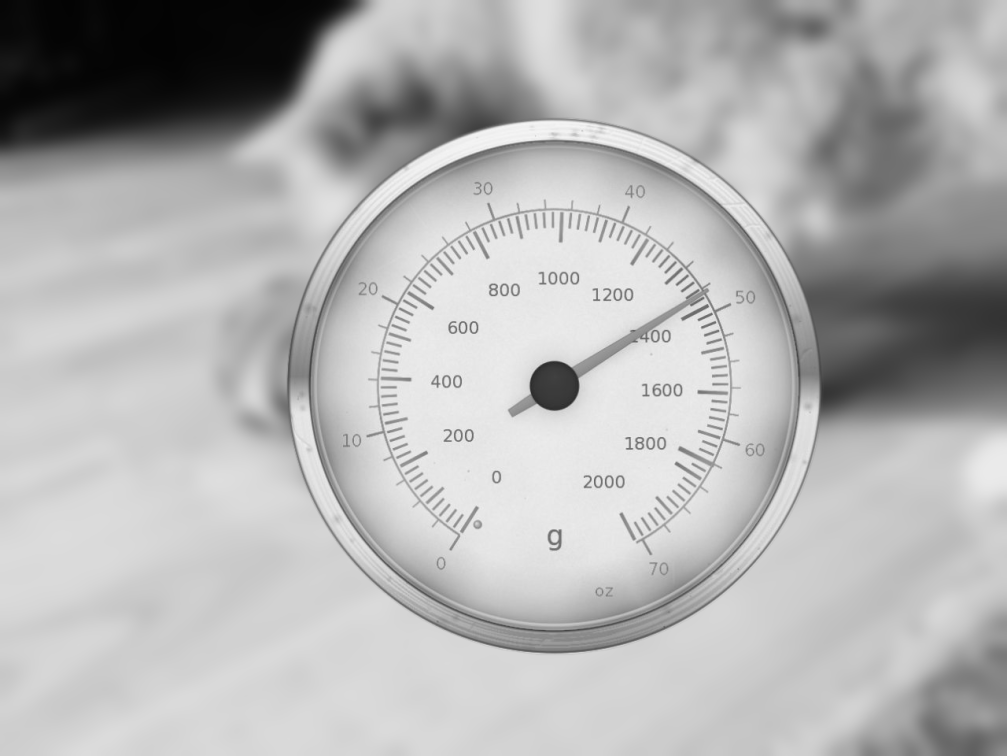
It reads 1370 g
